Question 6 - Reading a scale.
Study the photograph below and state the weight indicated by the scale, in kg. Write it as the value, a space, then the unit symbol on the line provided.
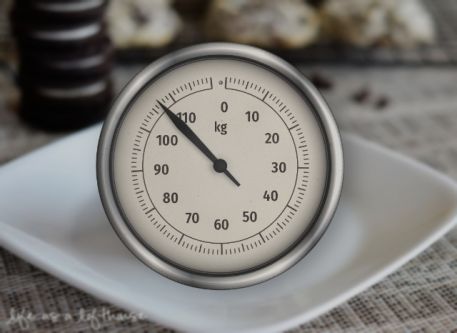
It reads 107 kg
